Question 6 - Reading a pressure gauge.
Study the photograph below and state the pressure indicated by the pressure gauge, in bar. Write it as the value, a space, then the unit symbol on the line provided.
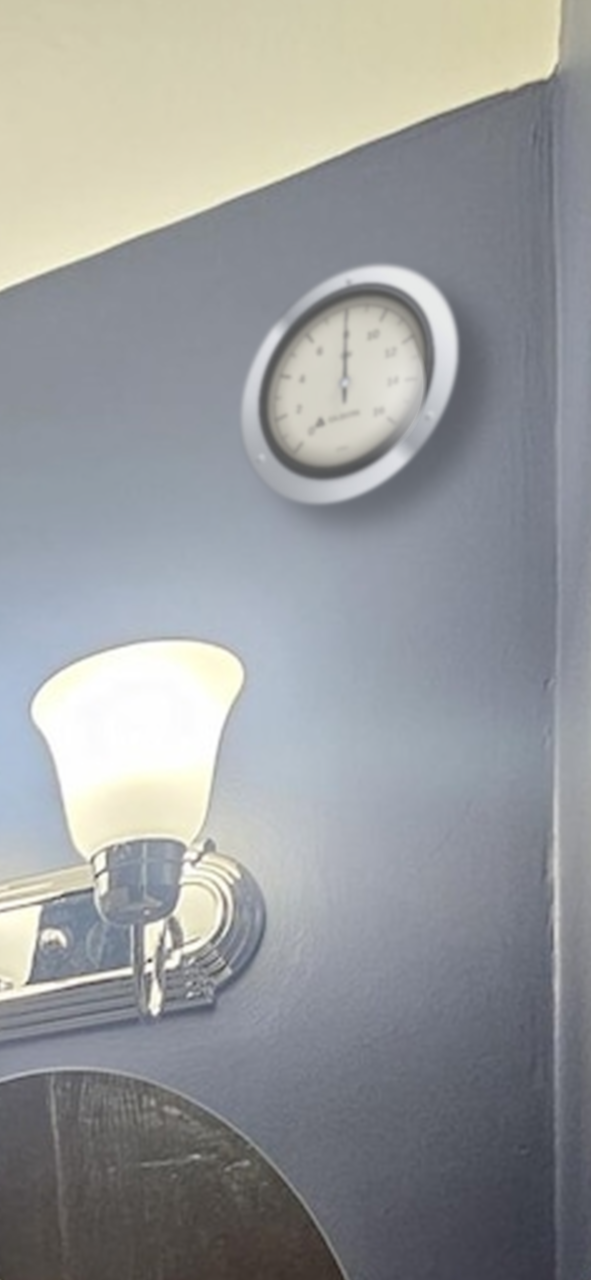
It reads 8 bar
